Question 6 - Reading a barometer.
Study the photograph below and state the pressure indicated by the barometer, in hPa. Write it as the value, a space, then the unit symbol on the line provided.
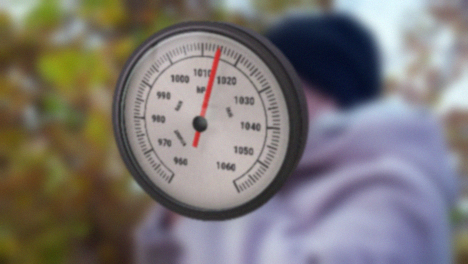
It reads 1015 hPa
